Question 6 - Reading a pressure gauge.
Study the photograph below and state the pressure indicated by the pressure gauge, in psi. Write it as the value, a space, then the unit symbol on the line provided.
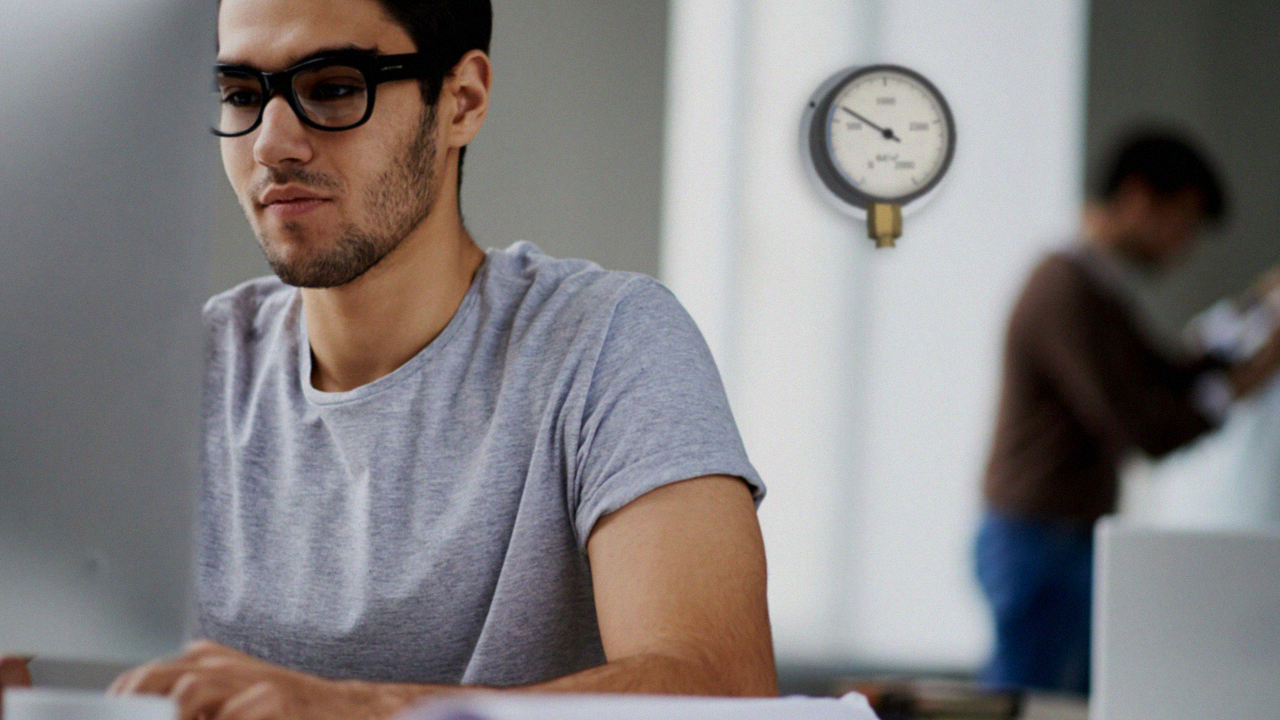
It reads 600 psi
